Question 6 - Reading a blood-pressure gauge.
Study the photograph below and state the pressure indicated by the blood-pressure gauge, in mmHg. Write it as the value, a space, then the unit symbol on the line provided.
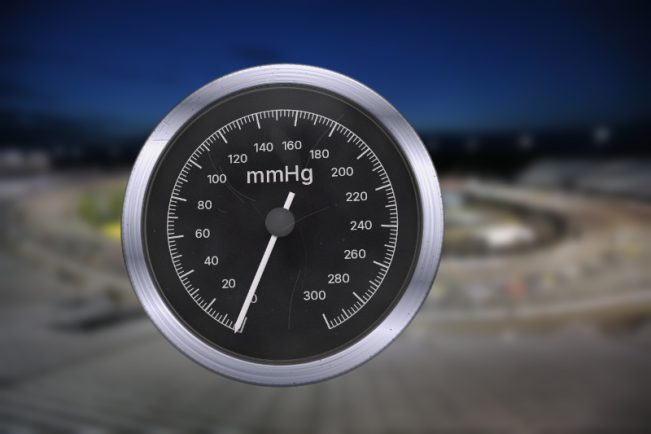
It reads 2 mmHg
